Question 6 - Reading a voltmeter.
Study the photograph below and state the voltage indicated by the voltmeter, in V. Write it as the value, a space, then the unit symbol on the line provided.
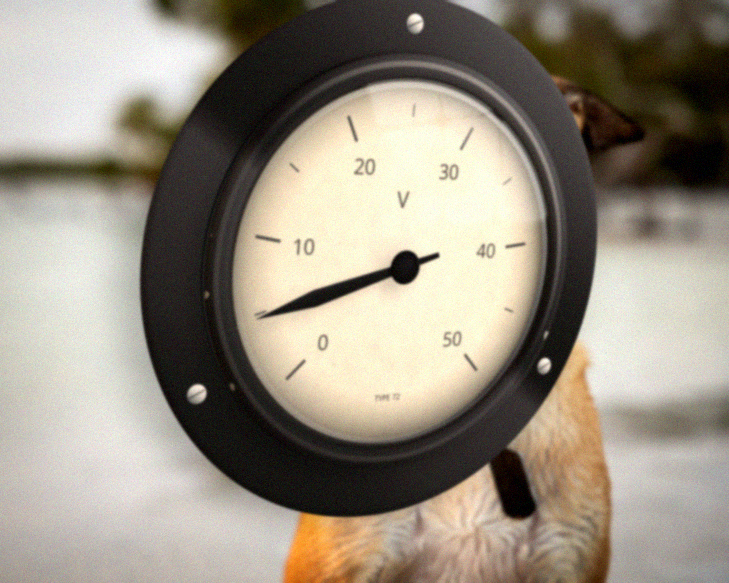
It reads 5 V
